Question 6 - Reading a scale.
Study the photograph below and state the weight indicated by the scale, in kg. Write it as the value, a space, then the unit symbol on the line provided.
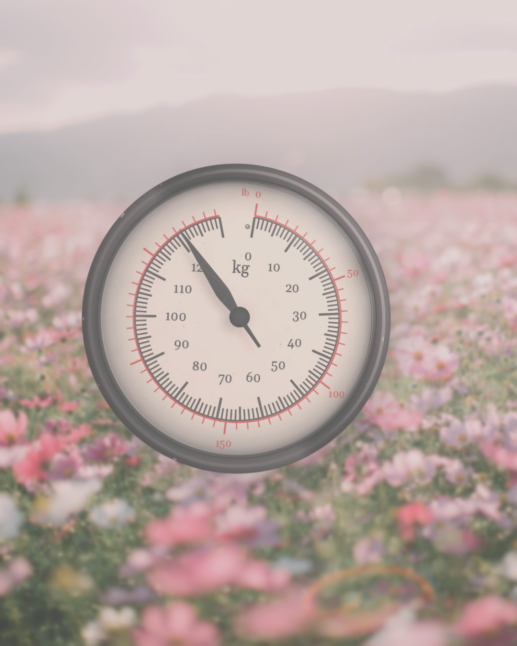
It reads 121 kg
